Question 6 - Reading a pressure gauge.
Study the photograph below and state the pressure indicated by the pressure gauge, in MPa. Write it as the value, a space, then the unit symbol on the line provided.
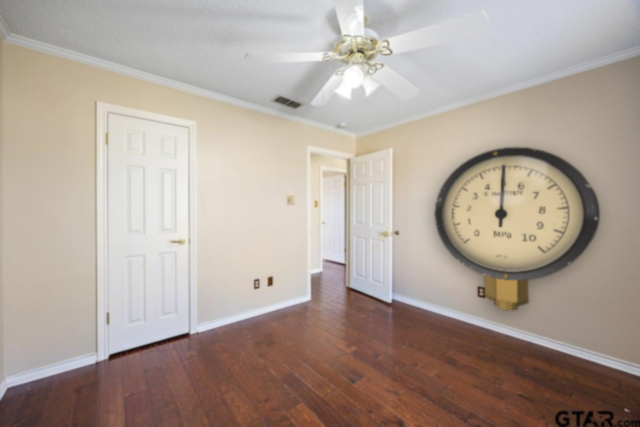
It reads 5 MPa
